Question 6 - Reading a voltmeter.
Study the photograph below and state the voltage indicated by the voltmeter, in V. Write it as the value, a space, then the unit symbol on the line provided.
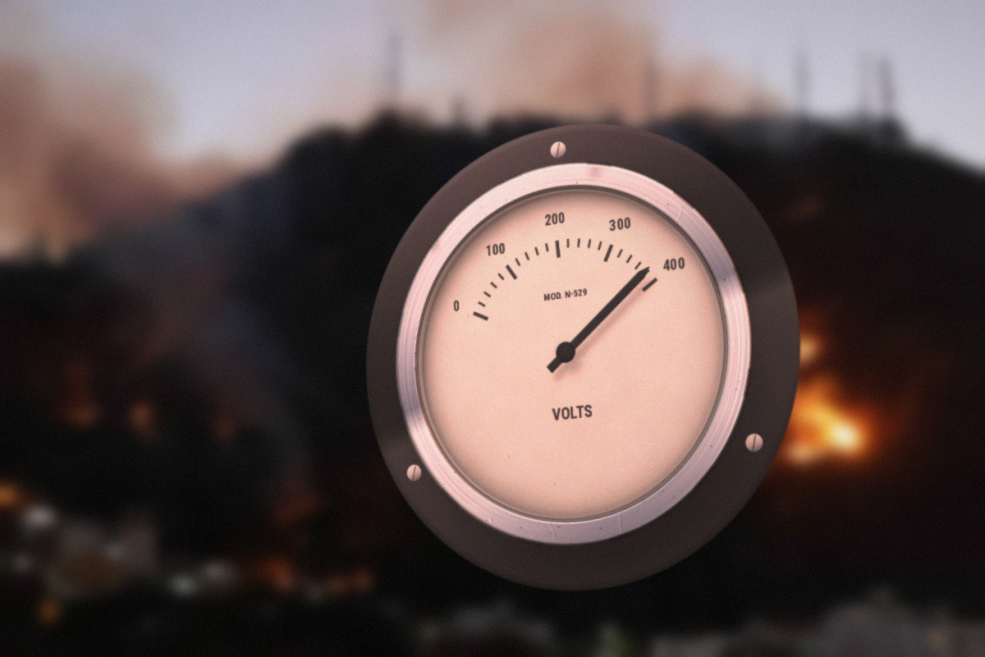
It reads 380 V
